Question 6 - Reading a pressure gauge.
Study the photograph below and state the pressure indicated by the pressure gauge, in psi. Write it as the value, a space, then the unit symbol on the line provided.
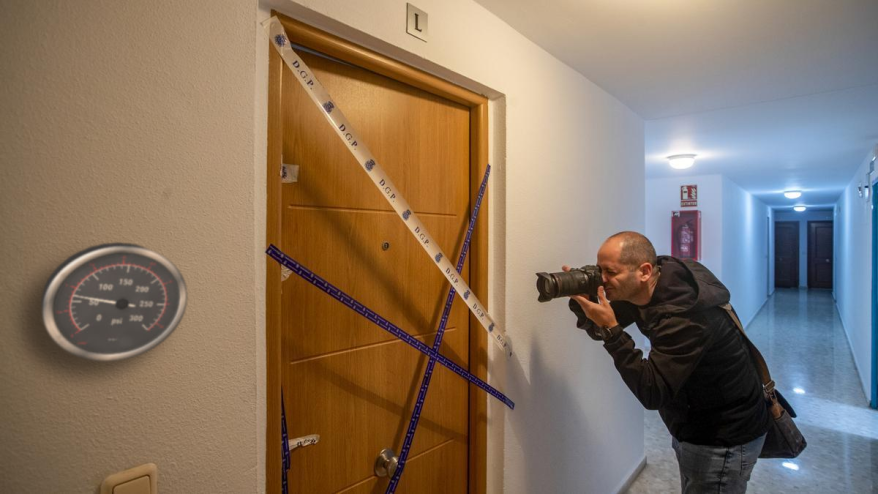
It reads 60 psi
